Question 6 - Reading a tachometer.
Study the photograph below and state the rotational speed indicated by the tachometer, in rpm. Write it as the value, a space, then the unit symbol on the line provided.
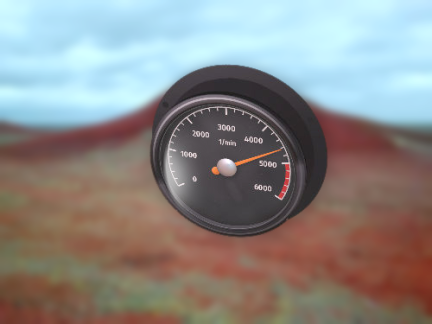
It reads 4600 rpm
